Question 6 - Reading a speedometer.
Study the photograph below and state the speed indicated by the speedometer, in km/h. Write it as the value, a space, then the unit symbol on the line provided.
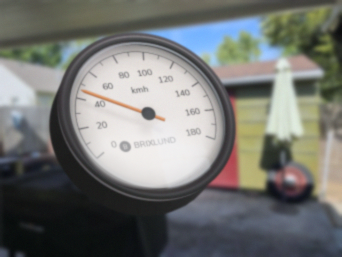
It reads 45 km/h
